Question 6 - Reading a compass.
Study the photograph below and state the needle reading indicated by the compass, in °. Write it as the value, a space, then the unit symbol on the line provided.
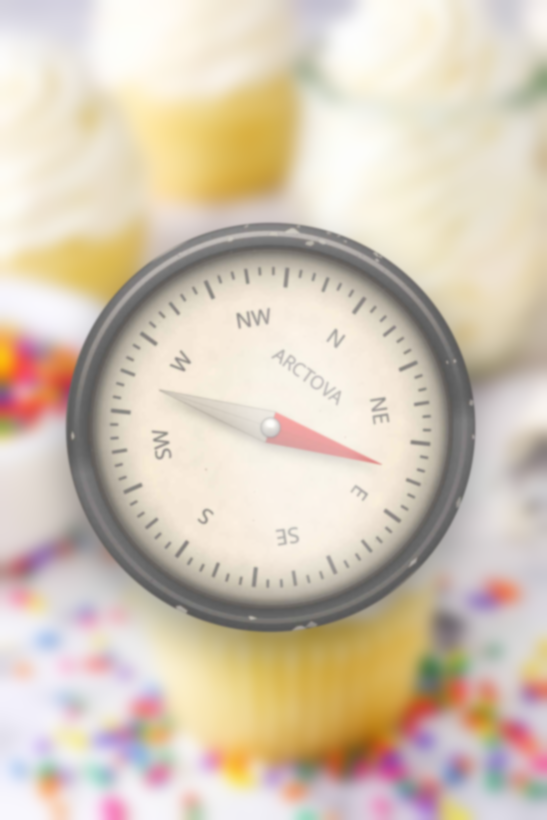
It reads 72.5 °
